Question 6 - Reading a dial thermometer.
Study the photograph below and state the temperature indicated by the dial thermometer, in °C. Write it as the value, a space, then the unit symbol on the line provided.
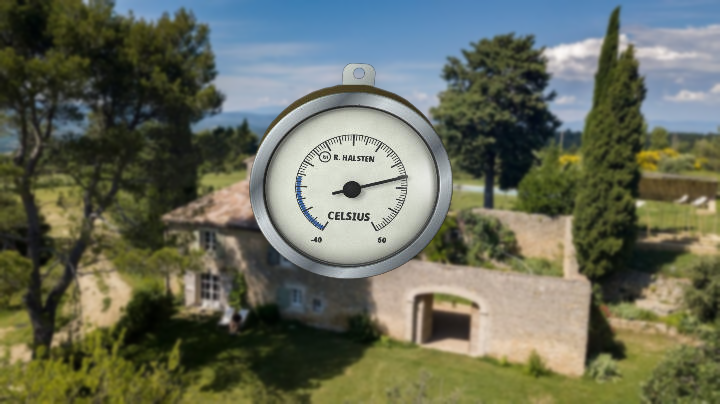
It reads 35 °C
